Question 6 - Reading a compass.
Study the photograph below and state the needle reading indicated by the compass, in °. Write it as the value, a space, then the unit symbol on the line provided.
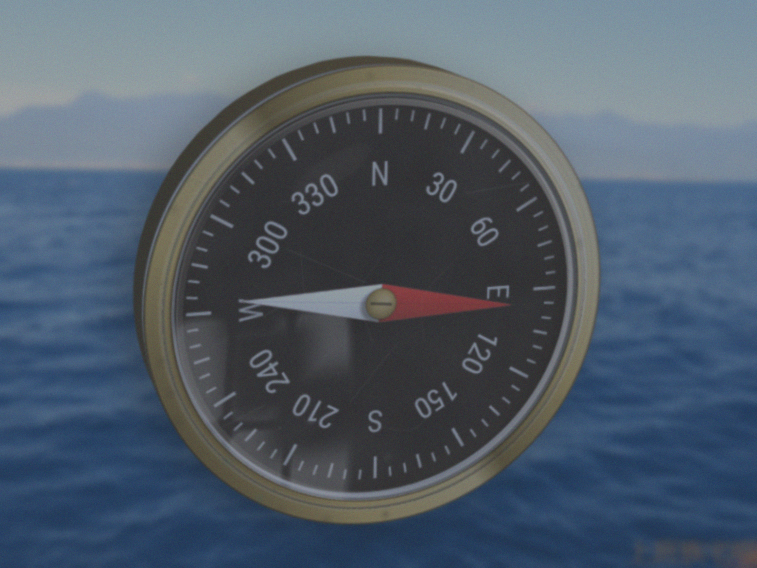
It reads 95 °
